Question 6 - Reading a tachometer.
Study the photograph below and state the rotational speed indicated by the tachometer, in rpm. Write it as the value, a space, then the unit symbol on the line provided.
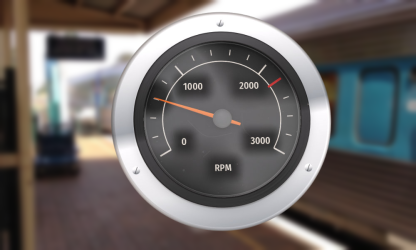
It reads 600 rpm
